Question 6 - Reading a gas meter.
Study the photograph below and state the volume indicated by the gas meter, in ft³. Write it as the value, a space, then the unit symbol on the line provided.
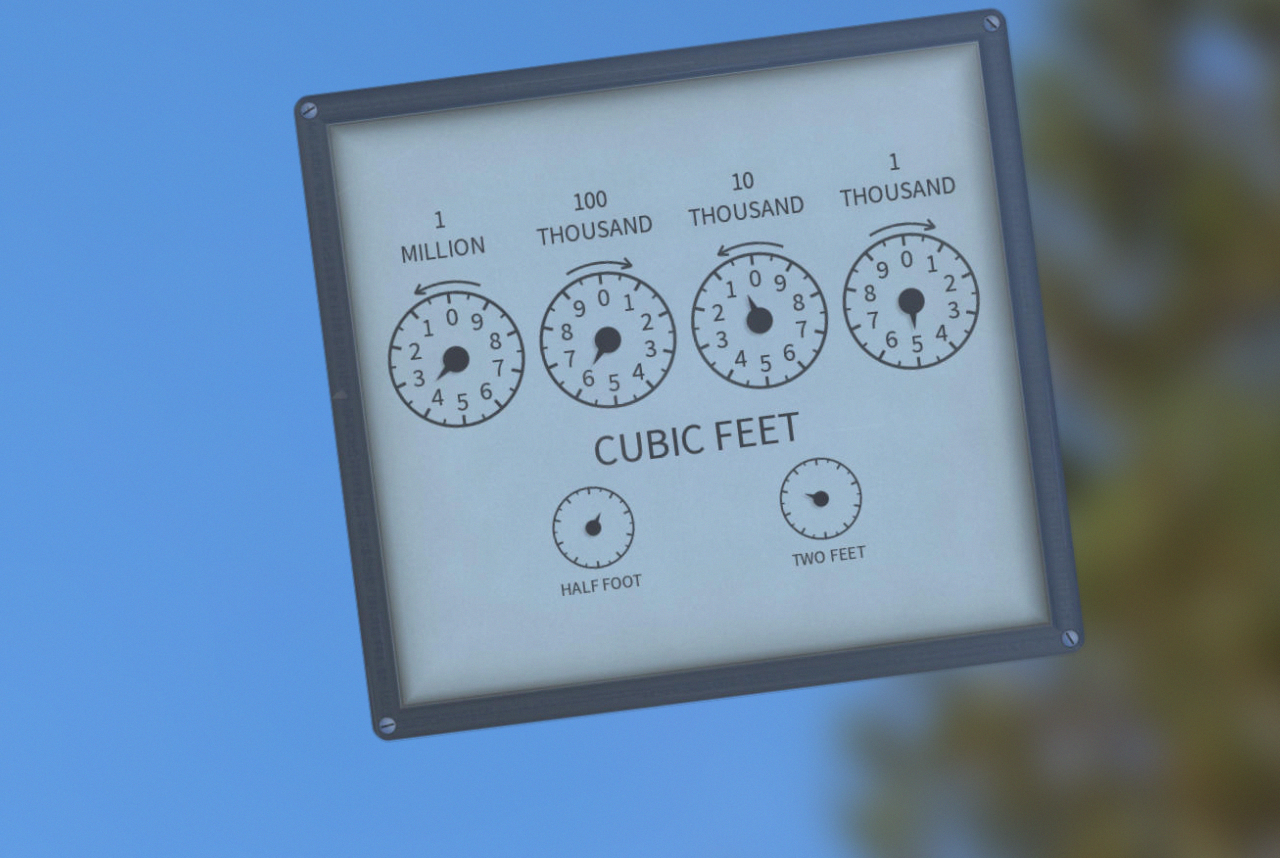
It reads 360500 ft³
